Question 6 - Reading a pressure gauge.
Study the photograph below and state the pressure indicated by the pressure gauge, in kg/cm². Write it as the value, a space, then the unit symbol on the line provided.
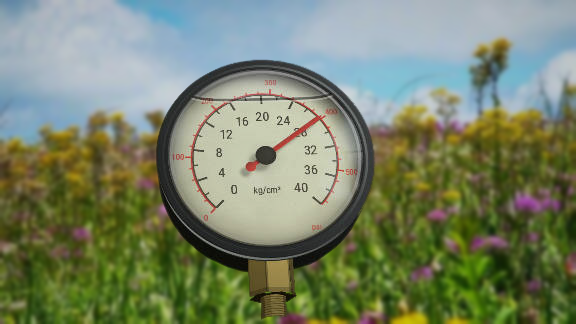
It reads 28 kg/cm²
